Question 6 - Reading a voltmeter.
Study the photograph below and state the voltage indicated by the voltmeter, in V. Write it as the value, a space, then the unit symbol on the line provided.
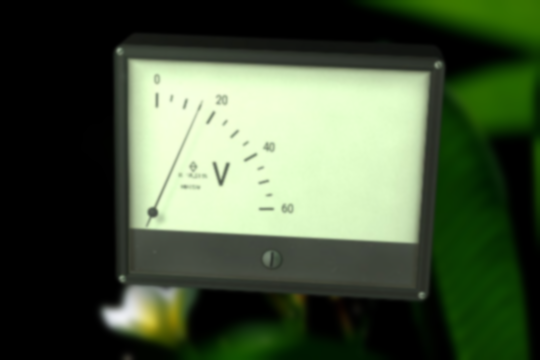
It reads 15 V
